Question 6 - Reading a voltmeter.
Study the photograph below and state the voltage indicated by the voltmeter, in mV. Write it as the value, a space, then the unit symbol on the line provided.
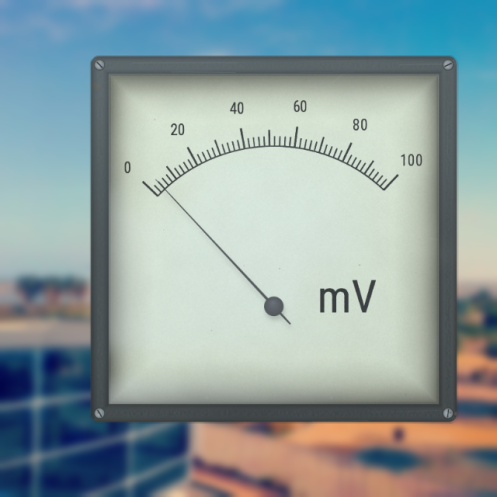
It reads 4 mV
